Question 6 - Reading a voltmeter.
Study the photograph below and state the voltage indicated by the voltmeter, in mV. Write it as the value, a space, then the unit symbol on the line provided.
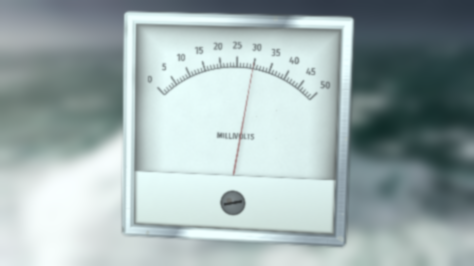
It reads 30 mV
